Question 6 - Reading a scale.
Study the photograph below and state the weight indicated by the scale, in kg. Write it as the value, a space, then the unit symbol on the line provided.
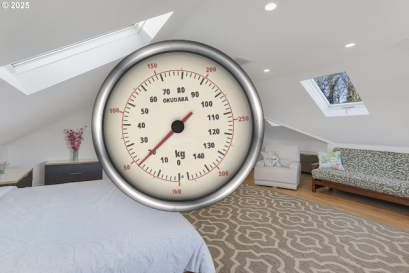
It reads 20 kg
